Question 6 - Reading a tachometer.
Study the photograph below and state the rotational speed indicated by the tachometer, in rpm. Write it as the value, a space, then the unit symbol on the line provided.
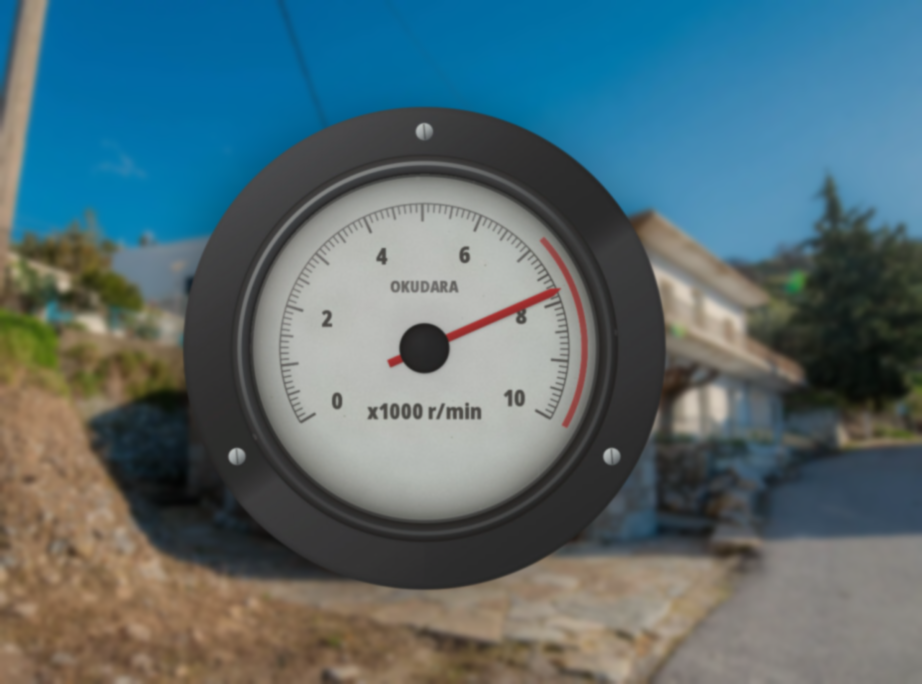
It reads 7800 rpm
